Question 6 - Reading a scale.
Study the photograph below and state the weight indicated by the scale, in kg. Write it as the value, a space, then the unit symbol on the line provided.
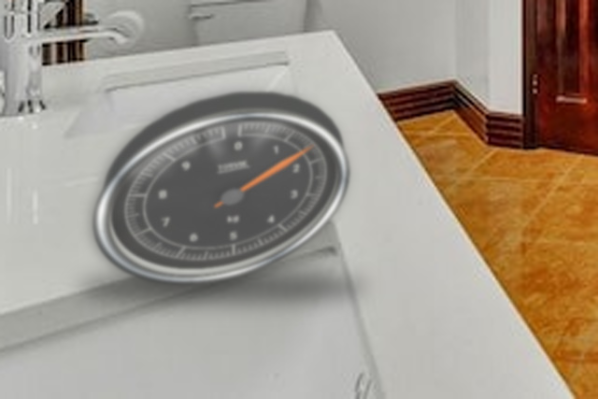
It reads 1.5 kg
